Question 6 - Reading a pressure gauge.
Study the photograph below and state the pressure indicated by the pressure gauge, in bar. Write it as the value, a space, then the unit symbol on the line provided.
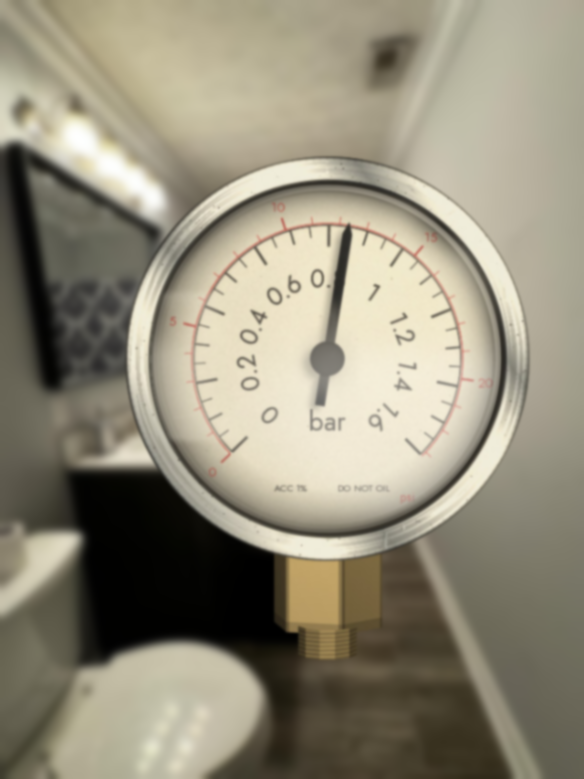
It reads 0.85 bar
